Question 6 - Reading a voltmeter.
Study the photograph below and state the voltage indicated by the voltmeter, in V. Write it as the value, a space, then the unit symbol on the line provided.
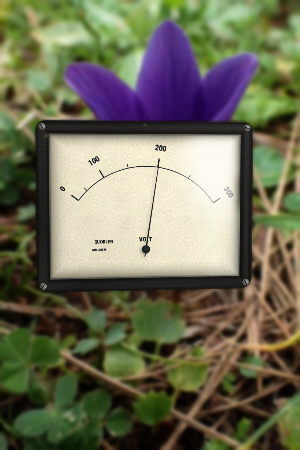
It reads 200 V
